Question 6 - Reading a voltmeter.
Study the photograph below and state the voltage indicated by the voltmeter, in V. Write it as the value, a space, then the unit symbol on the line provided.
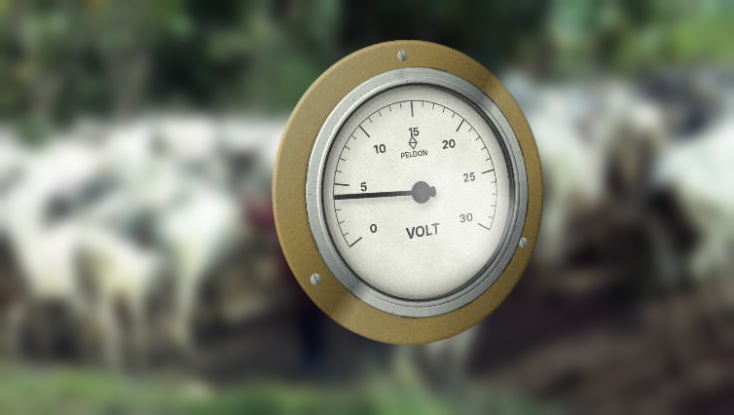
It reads 4 V
